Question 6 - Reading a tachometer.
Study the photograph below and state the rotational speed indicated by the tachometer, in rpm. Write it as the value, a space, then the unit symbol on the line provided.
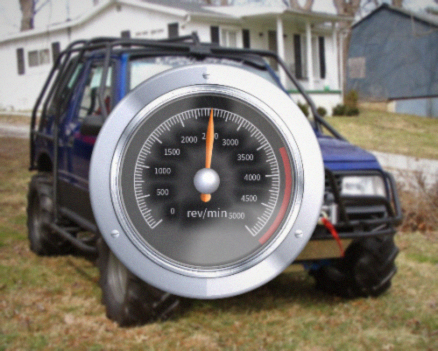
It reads 2500 rpm
